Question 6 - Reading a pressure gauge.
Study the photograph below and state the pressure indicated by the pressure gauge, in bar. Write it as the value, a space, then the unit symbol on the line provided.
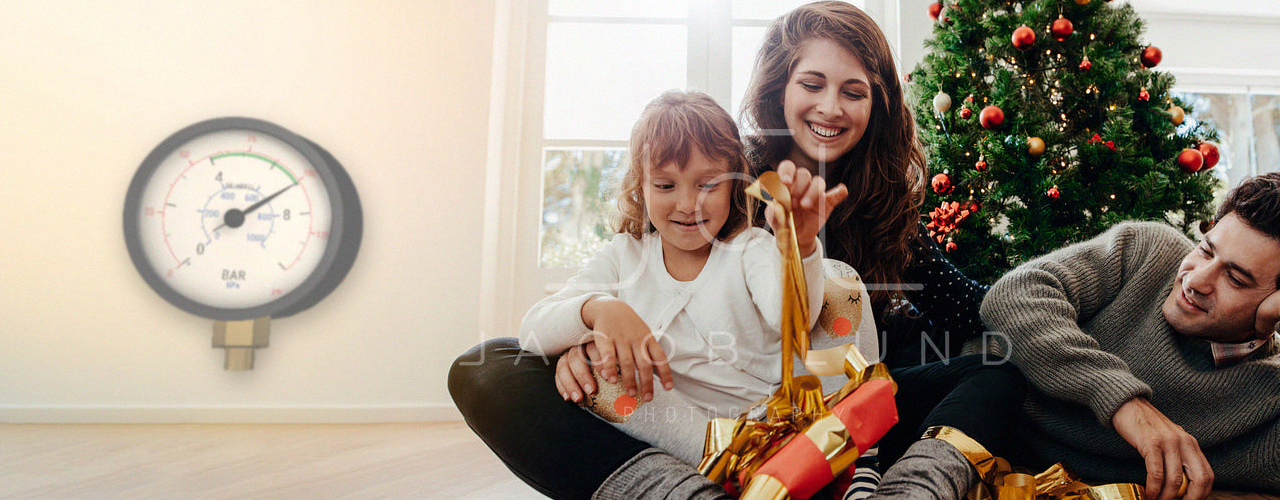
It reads 7 bar
